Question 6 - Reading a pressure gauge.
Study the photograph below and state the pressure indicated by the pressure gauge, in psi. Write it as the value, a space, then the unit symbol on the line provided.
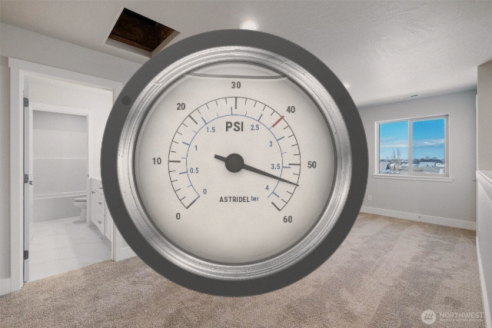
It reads 54 psi
